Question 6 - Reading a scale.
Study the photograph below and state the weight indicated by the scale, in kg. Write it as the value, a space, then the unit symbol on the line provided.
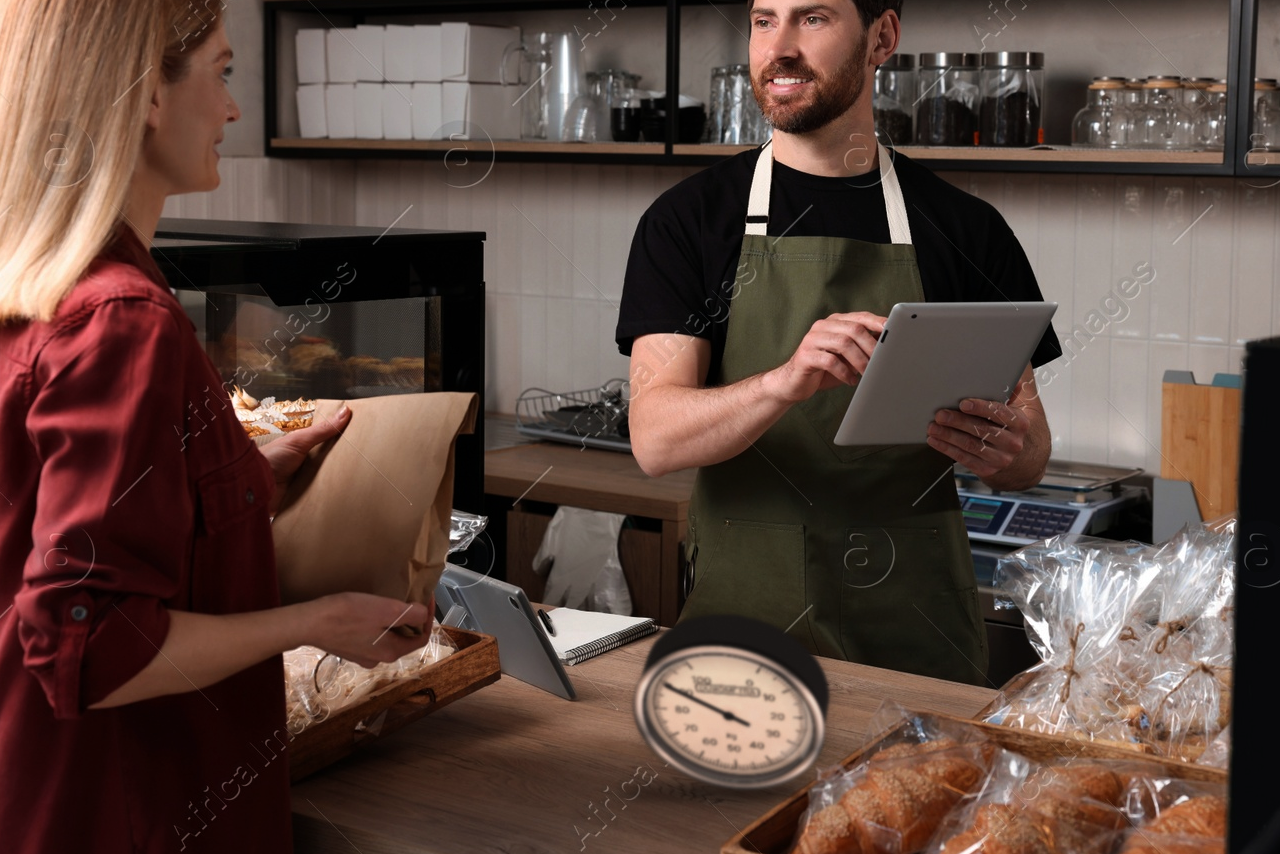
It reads 90 kg
